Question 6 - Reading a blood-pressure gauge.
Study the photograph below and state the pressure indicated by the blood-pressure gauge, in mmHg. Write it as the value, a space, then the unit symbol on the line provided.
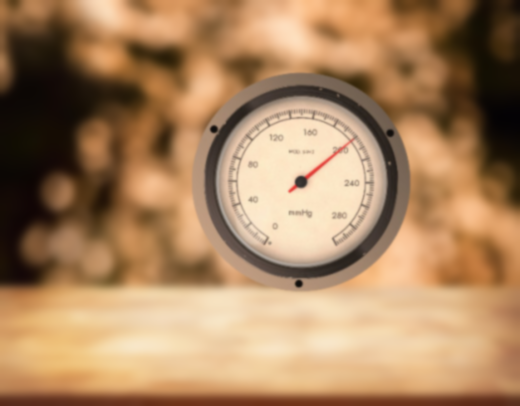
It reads 200 mmHg
